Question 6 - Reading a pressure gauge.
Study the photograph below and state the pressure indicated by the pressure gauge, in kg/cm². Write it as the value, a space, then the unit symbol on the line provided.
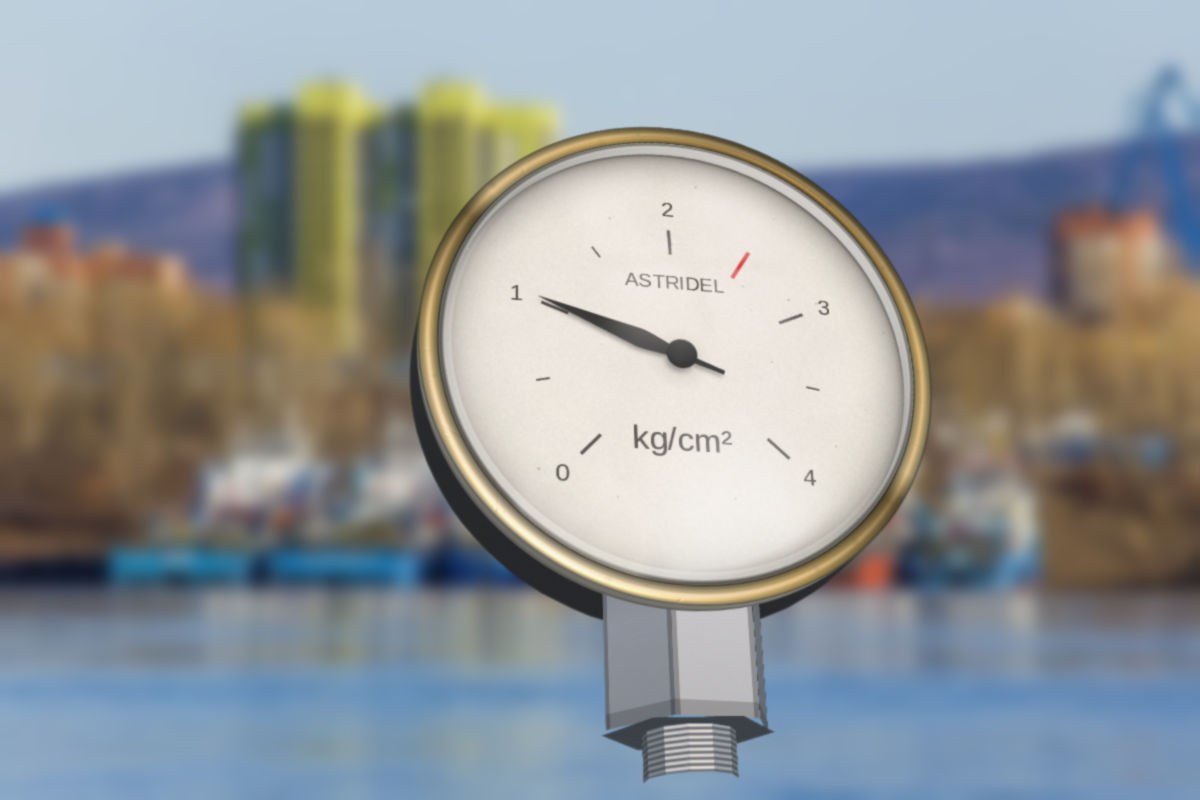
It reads 1 kg/cm²
